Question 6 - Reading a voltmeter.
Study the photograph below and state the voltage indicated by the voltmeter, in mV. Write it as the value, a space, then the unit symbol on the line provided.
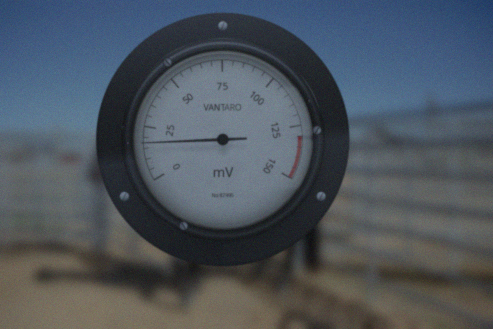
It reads 17.5 mV
